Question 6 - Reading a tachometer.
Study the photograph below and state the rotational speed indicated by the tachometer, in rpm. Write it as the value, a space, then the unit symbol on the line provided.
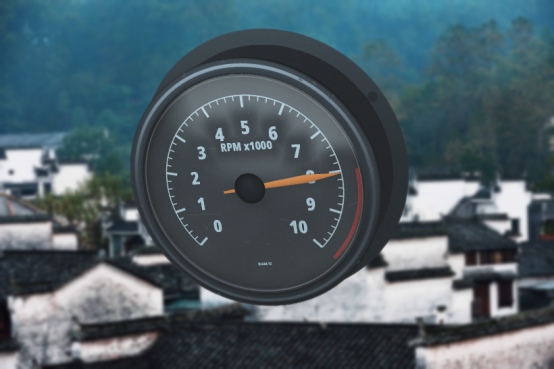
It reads 8000 rpm
